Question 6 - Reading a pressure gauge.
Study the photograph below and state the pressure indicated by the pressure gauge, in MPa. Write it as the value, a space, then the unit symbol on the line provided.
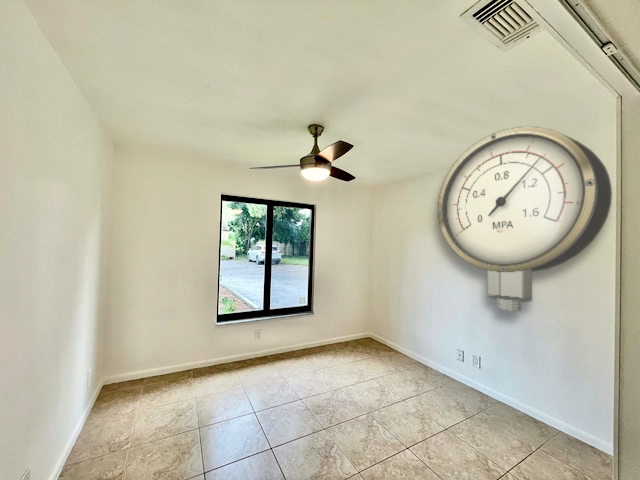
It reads 1.1 MPa
